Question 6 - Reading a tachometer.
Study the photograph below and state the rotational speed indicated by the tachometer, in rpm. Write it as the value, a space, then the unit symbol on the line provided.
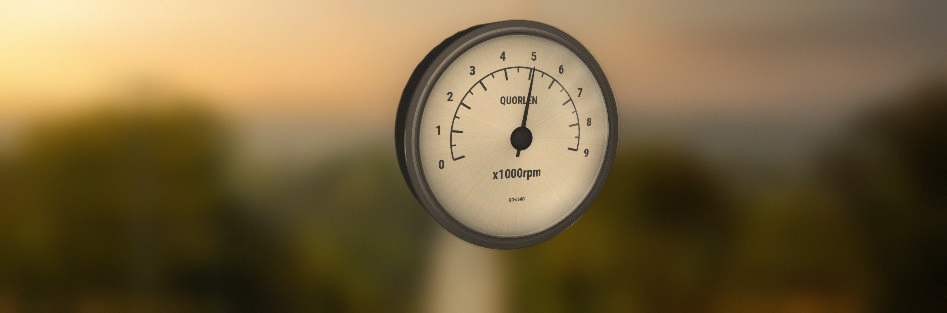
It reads 5000 rpm
